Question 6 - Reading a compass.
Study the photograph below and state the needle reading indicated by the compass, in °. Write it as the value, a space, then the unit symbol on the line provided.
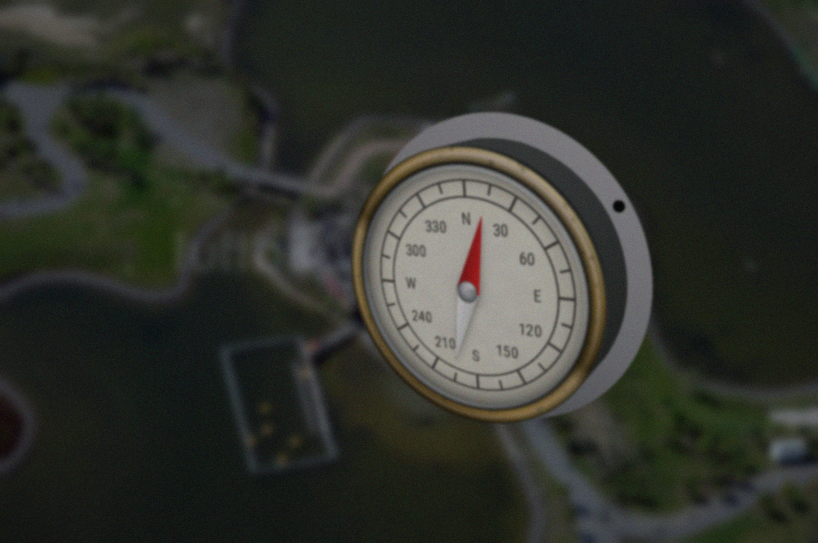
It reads 15 °
